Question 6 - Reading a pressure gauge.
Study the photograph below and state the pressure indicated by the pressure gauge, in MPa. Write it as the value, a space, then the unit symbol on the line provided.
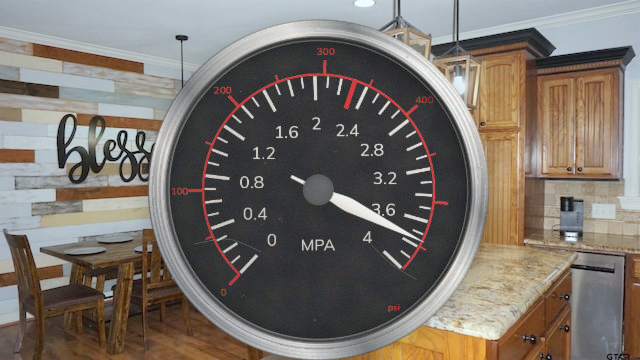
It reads 3.75 MPa
